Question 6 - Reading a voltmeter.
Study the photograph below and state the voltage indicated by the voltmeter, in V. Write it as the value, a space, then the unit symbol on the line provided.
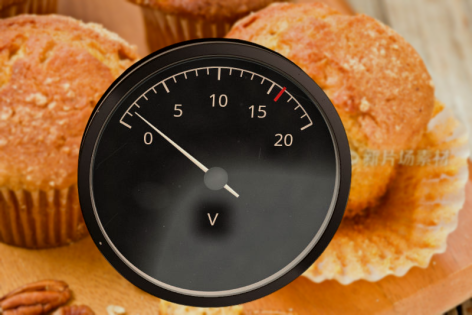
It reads 1.5 V
